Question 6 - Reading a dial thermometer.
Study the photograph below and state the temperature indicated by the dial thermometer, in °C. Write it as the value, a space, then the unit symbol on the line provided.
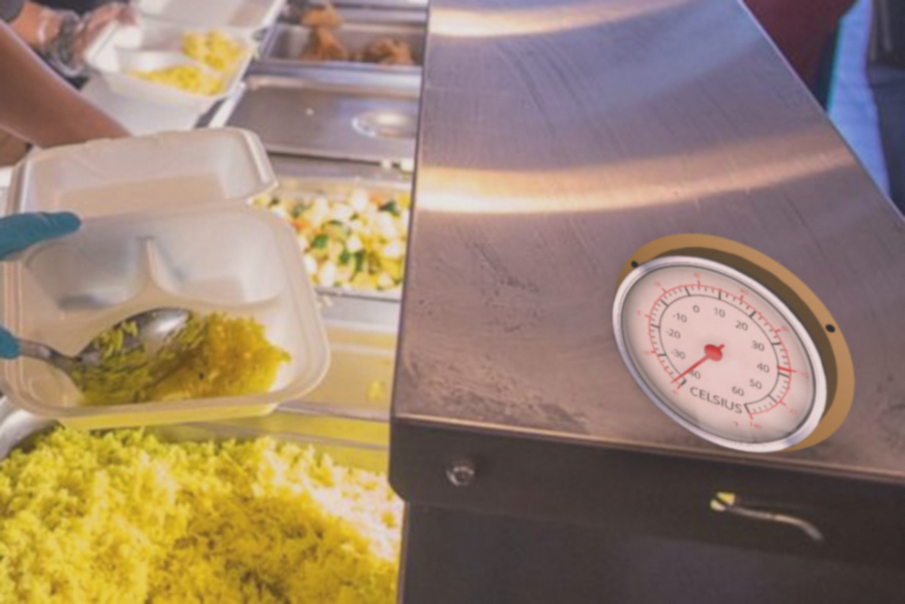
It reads -38 °C
